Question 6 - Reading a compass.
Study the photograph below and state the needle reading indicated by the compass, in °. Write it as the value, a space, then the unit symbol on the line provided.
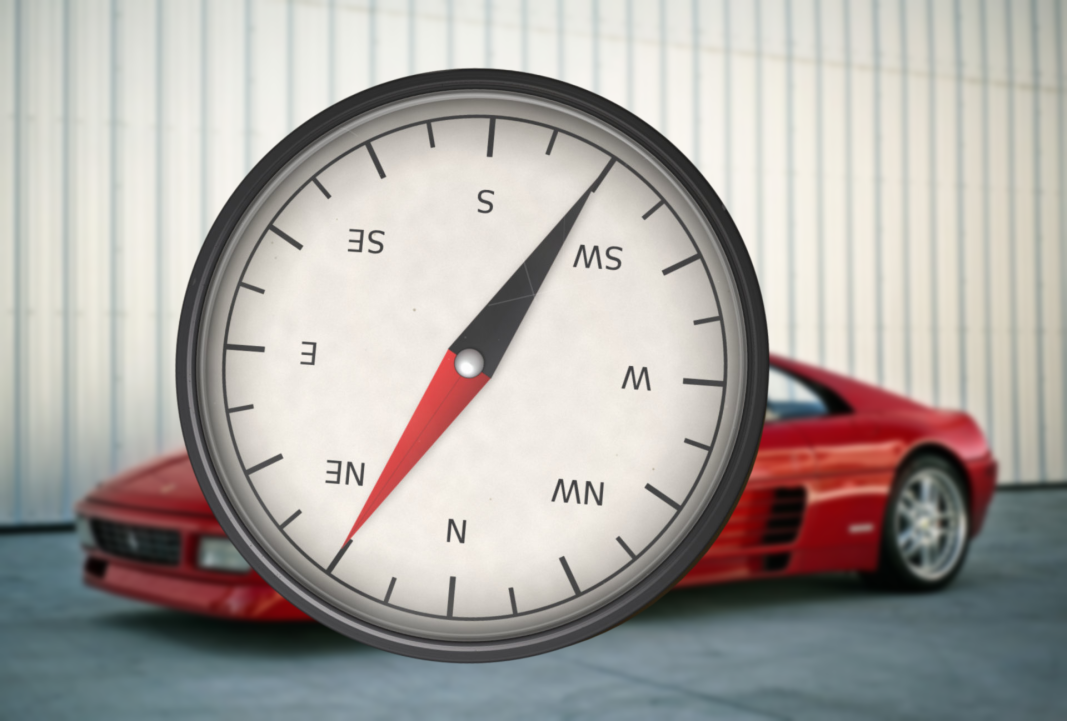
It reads 30 °
